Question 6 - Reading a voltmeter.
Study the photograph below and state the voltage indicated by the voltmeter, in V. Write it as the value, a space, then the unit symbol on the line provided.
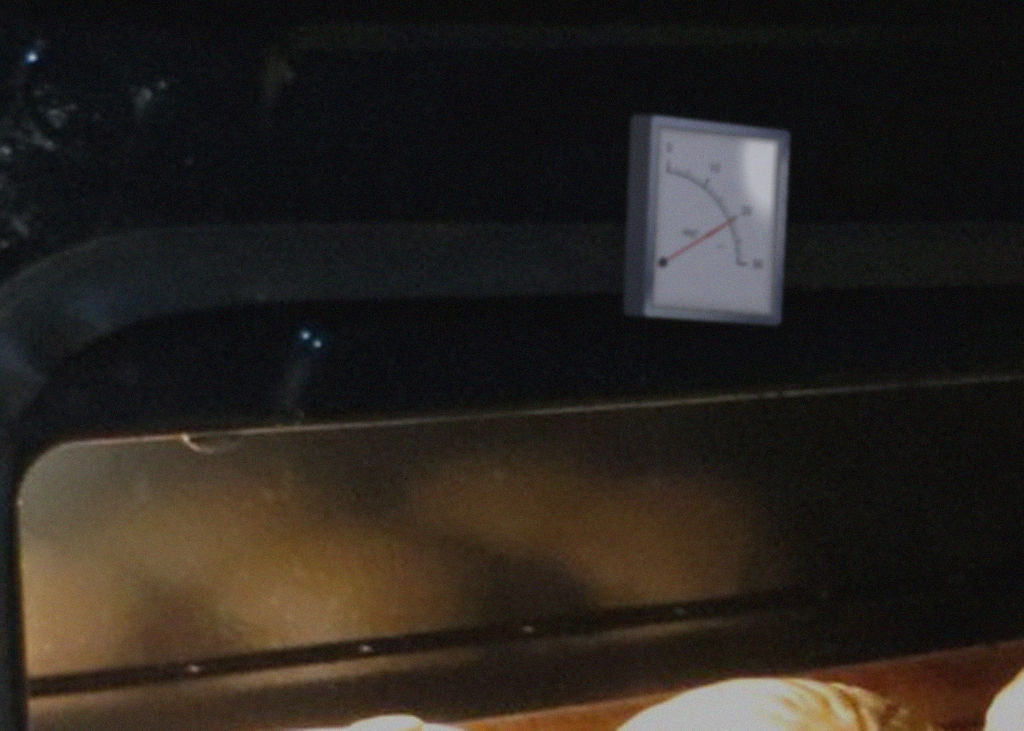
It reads 20 V
